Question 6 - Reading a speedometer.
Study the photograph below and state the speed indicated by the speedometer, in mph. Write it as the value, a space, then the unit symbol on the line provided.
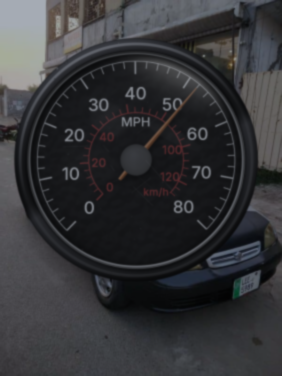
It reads 52 mph
